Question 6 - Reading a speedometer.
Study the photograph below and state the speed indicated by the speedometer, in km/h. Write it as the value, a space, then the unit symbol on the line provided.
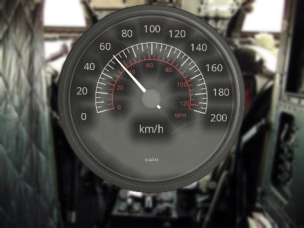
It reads 60 km/h
